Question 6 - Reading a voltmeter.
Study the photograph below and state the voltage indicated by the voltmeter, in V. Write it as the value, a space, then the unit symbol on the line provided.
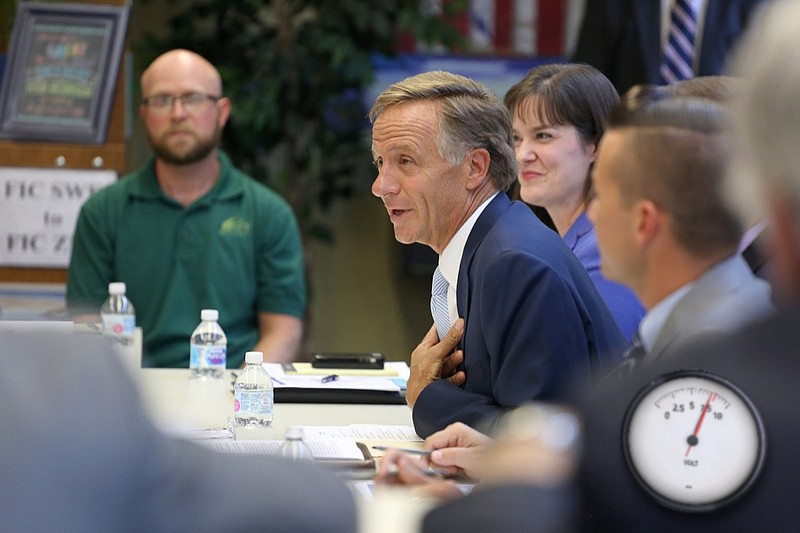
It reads 7.5 V
